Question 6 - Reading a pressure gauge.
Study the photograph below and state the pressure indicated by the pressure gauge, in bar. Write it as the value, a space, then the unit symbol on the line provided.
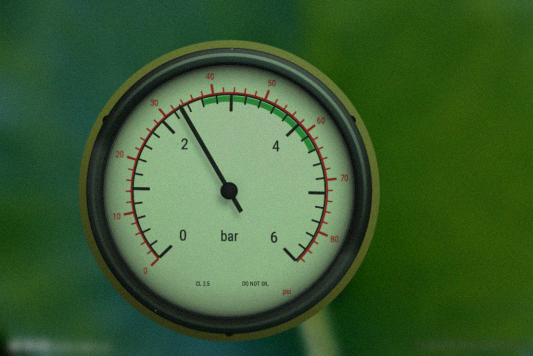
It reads 2.3 bar
